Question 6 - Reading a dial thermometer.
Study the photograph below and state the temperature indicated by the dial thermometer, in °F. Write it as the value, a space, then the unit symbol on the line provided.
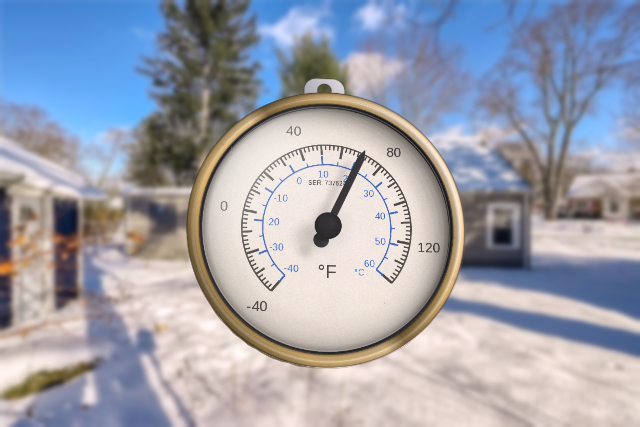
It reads 70 °F
